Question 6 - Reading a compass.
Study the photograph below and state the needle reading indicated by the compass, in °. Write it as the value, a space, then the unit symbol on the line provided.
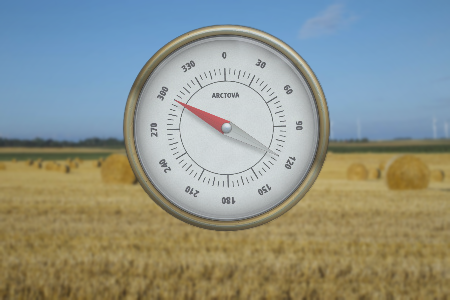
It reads 300 °
